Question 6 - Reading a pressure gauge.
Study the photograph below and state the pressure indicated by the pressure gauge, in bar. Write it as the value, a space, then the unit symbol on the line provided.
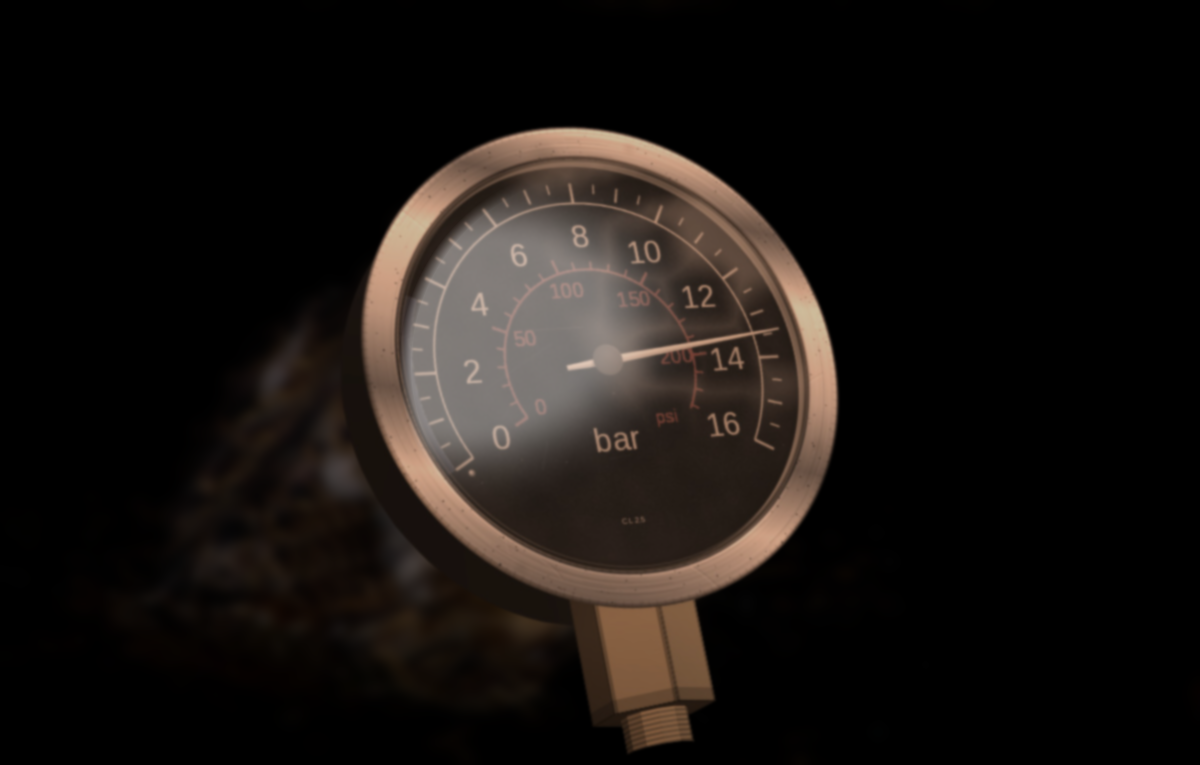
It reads 13.5 bar
